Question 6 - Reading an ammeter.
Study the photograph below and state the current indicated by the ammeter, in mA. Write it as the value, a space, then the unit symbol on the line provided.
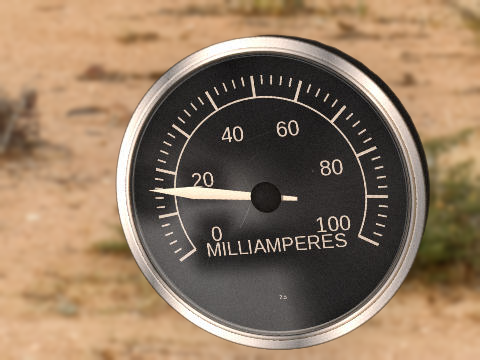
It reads 16 mA
